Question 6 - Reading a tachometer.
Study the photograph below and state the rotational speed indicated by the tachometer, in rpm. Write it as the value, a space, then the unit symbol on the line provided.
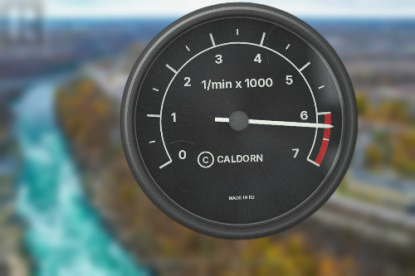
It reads 6250 rpm
